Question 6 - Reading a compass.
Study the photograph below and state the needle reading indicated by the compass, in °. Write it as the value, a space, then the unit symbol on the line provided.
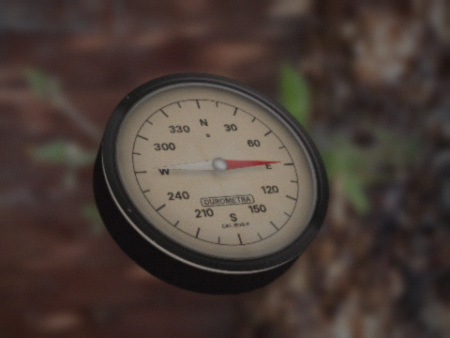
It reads 90 °
